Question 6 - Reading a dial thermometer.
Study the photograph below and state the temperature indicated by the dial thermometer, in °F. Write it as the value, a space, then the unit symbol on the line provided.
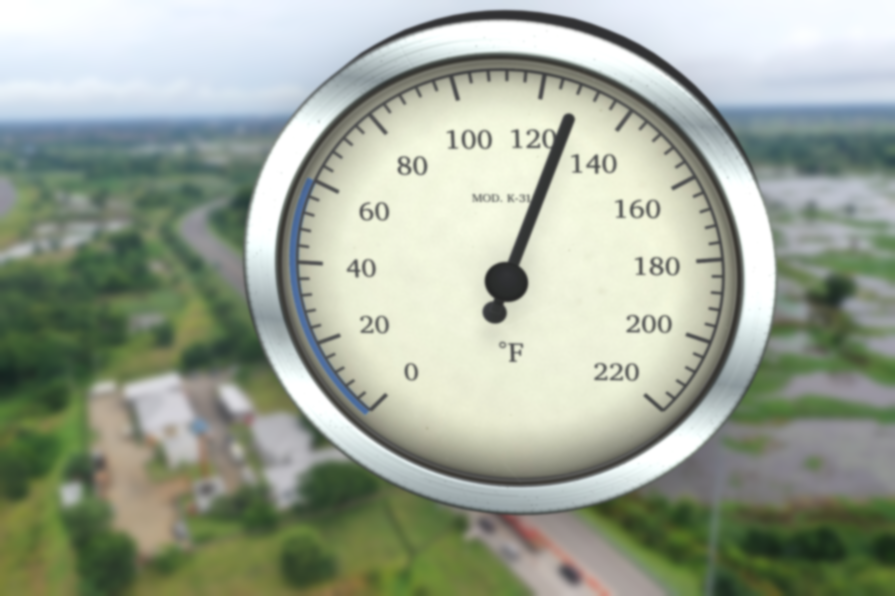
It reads 128 °F
